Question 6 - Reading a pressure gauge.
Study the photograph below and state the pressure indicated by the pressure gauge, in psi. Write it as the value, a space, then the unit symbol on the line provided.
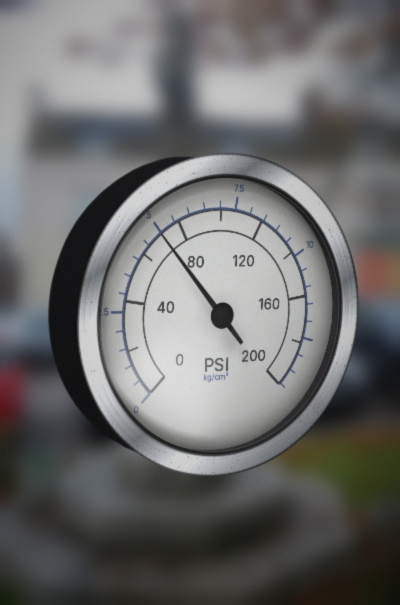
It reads 70 psi
